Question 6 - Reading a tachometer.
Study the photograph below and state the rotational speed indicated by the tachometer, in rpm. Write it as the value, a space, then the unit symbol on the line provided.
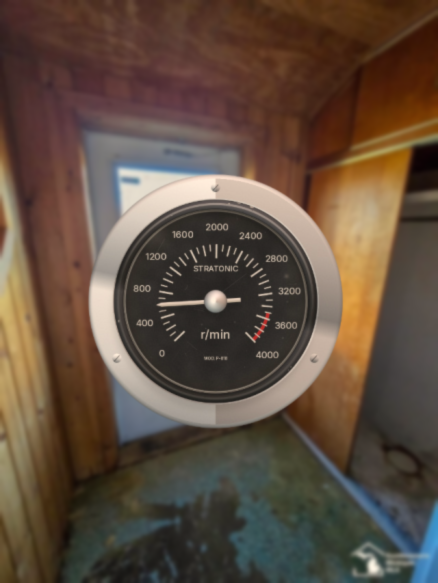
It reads 600 rpm
